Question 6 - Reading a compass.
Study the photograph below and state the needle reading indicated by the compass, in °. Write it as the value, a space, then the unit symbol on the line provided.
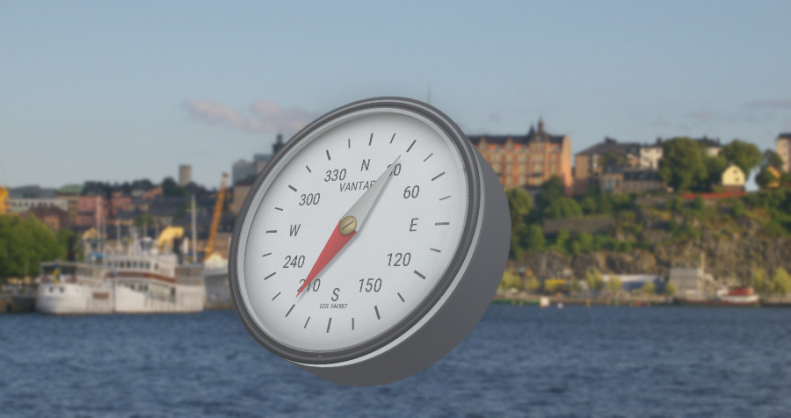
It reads 210 °
